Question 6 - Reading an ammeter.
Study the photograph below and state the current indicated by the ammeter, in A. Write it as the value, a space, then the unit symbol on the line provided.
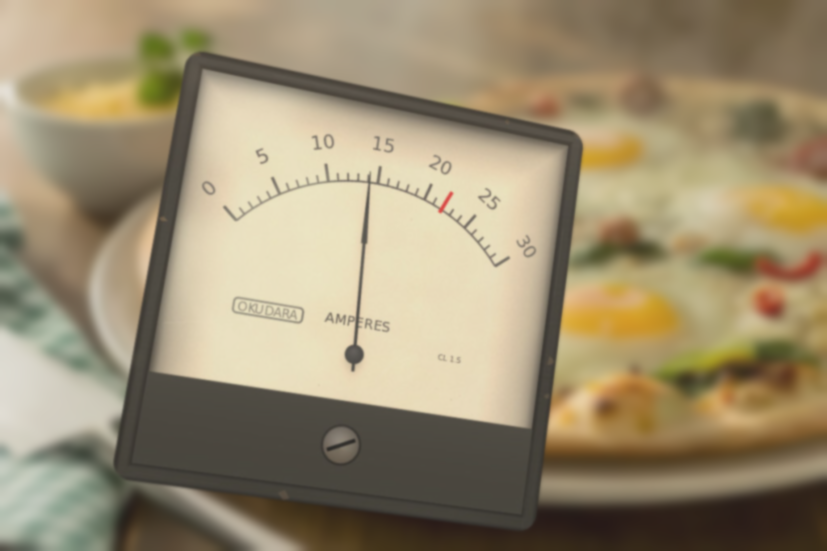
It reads 14 A
